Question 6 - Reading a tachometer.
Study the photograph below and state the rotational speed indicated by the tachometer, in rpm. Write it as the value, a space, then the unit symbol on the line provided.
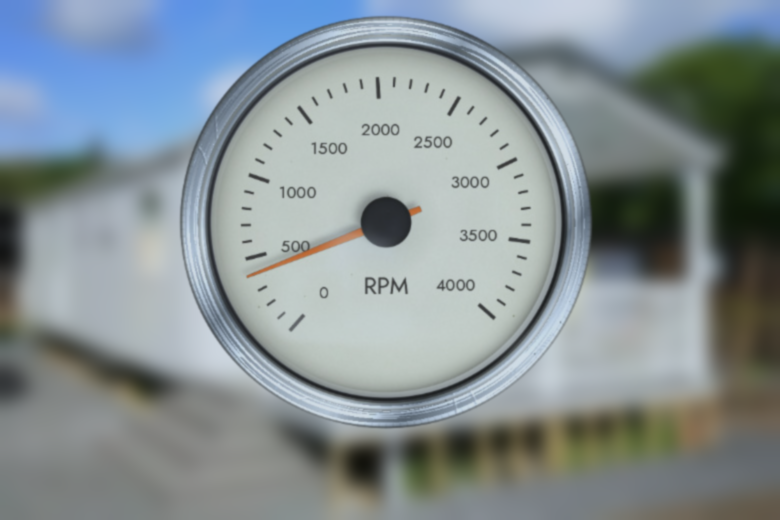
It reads 400 rpm
